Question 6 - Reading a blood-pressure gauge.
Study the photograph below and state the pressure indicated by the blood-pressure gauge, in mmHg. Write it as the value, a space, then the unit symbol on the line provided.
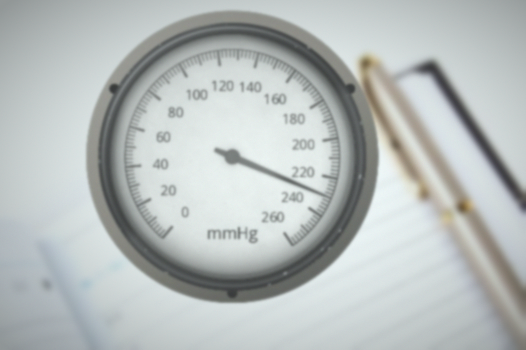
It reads 230 mmHg
